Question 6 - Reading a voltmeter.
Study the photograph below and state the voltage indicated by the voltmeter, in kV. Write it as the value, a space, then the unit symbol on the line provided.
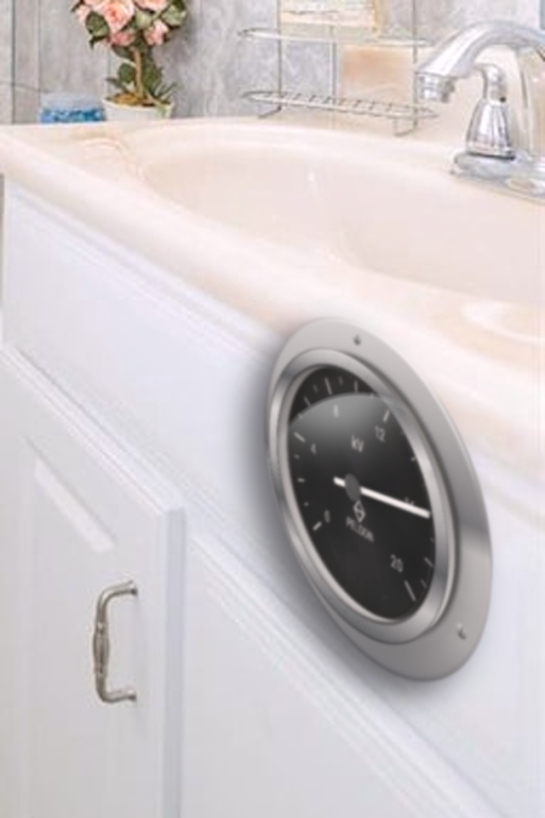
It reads 16 kV
